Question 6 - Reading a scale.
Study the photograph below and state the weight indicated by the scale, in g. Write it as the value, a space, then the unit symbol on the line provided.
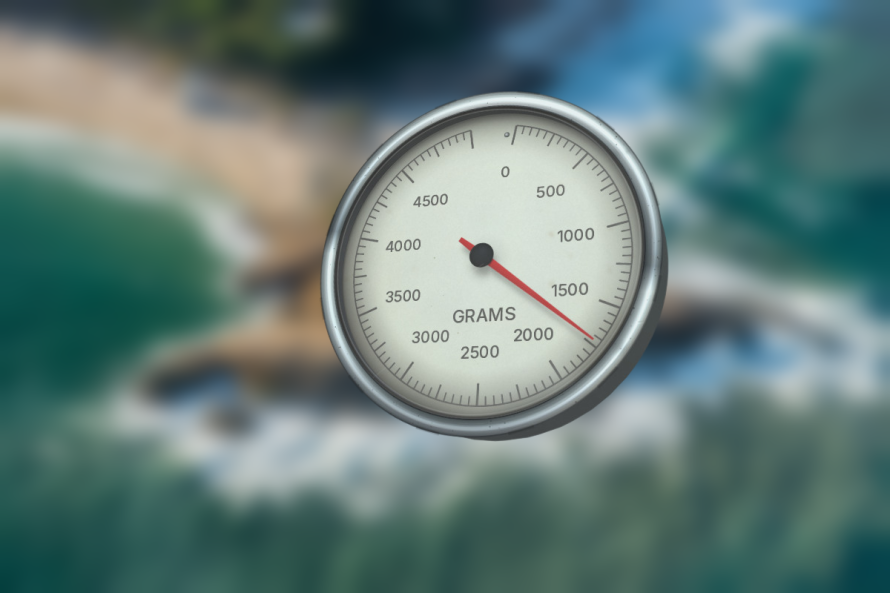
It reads 1725 g
